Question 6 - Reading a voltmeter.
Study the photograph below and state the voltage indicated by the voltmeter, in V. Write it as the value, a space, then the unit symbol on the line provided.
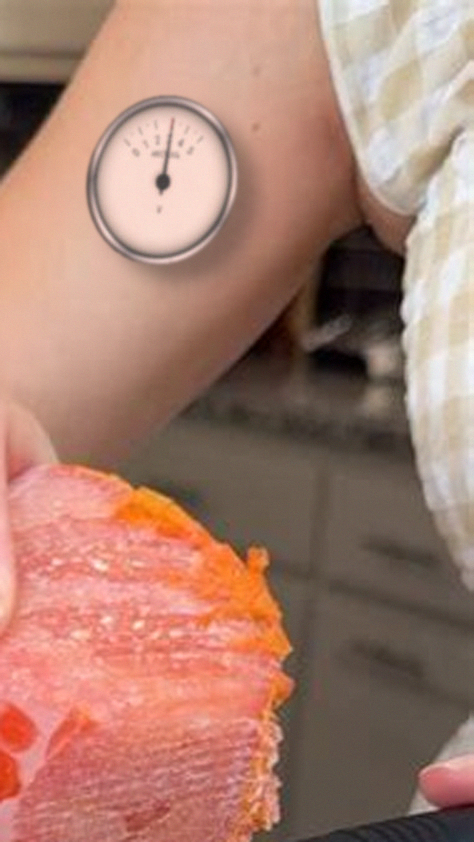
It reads 3 V
